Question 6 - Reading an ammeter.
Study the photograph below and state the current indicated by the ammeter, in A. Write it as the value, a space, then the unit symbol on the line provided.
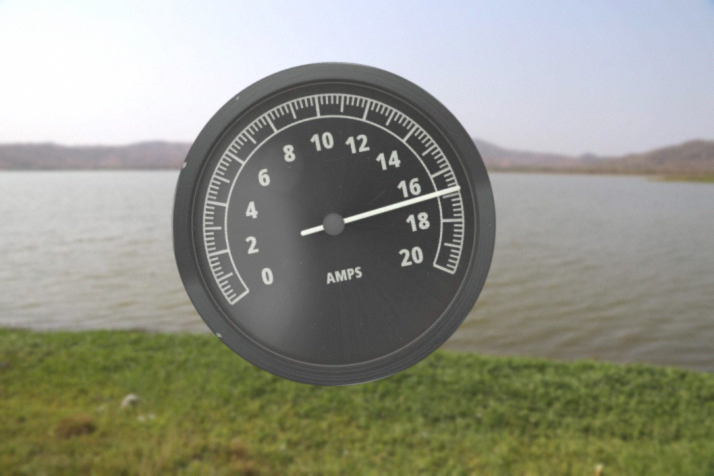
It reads 16.8 A
